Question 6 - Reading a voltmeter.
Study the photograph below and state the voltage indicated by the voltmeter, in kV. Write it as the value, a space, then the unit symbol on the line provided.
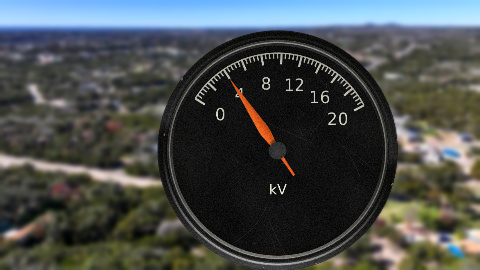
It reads 4 kV
